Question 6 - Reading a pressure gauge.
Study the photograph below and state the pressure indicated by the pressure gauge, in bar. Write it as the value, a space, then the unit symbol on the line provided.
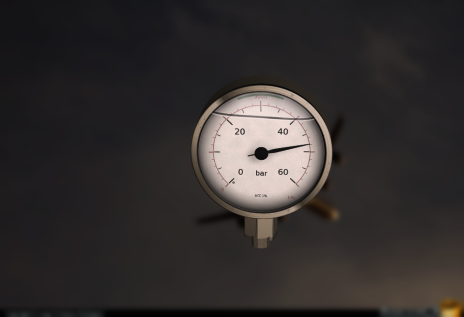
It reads 47.5 bar
